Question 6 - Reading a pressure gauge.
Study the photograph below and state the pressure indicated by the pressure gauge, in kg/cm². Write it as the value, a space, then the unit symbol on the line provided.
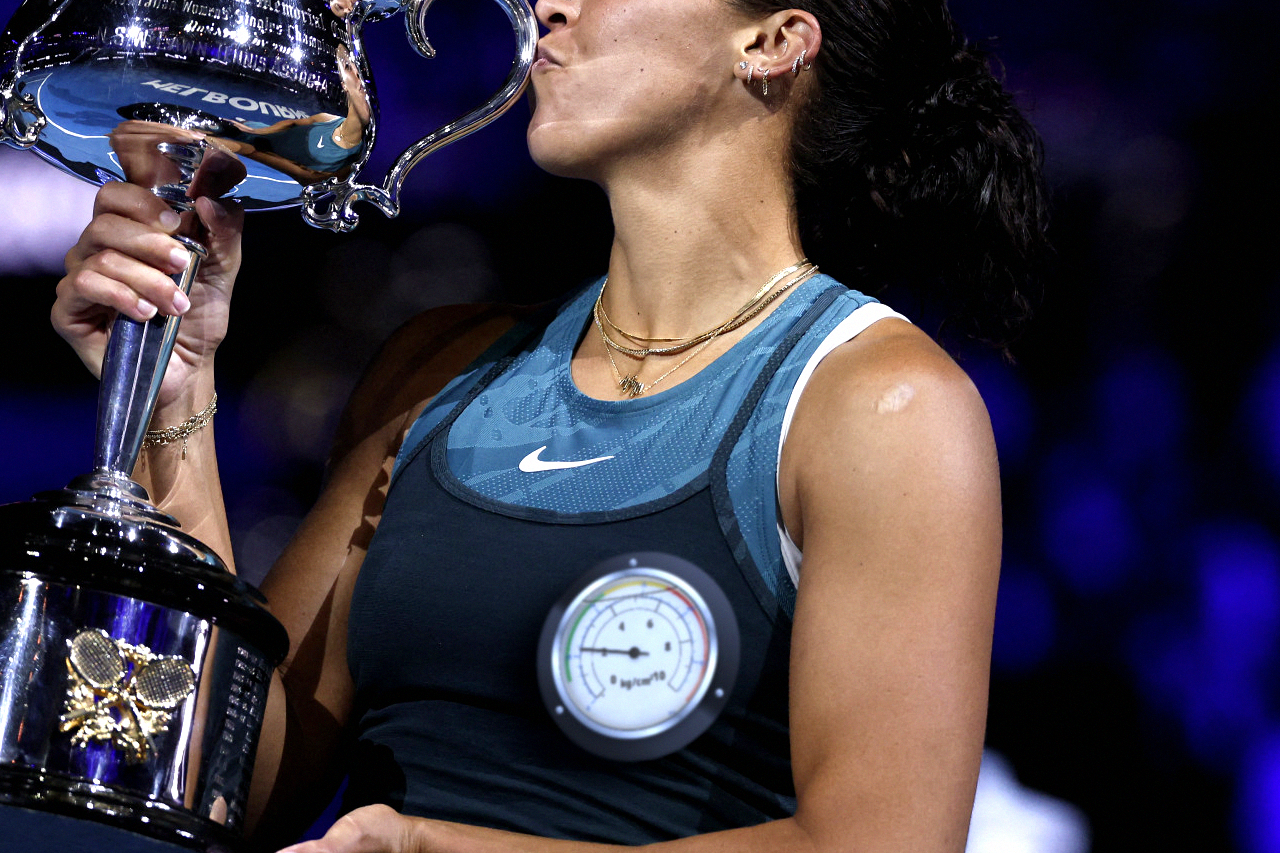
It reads 2 kg/cm²
